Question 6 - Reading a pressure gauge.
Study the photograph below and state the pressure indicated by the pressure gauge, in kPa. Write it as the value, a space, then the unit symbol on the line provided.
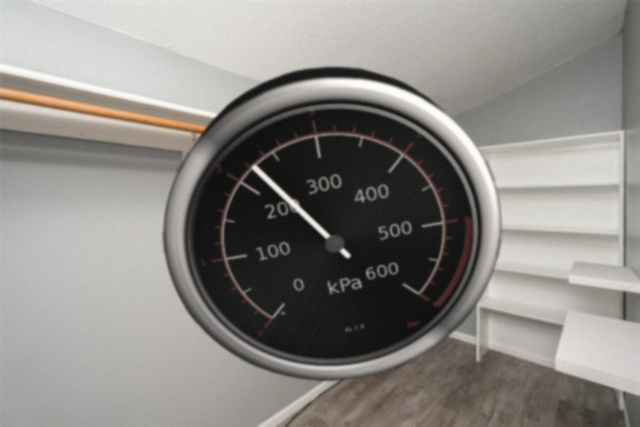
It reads 225 kPa
